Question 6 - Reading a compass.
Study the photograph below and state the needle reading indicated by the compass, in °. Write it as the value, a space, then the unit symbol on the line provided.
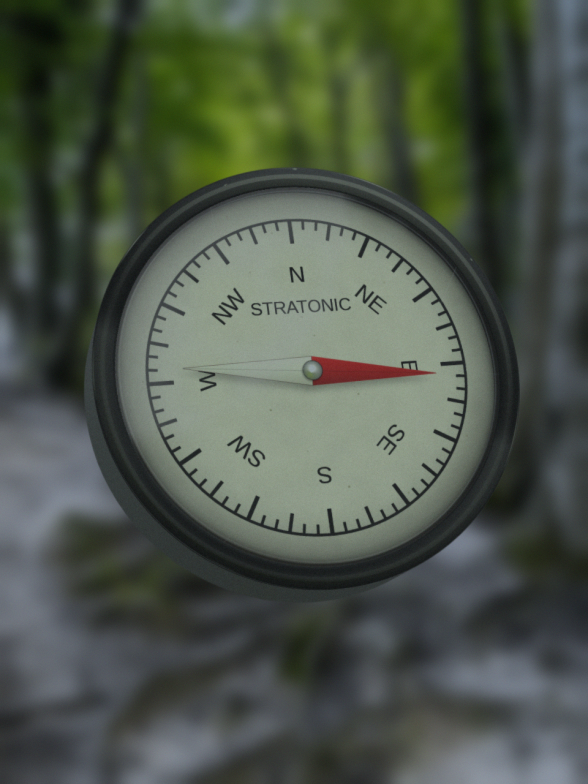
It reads 95 °
